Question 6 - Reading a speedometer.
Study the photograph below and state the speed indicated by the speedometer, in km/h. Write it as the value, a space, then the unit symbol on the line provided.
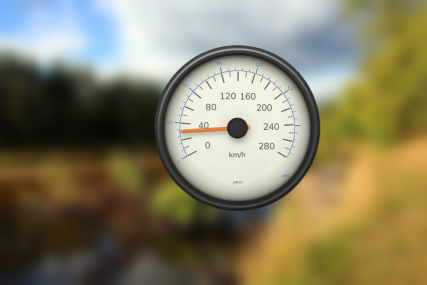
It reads 30 km/h
